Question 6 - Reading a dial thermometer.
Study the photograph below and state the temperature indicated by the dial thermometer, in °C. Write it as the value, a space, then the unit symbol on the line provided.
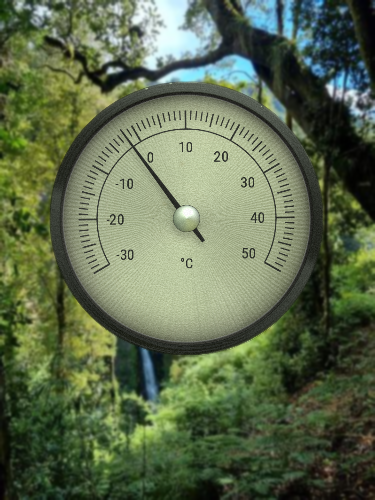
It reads -2 °C
